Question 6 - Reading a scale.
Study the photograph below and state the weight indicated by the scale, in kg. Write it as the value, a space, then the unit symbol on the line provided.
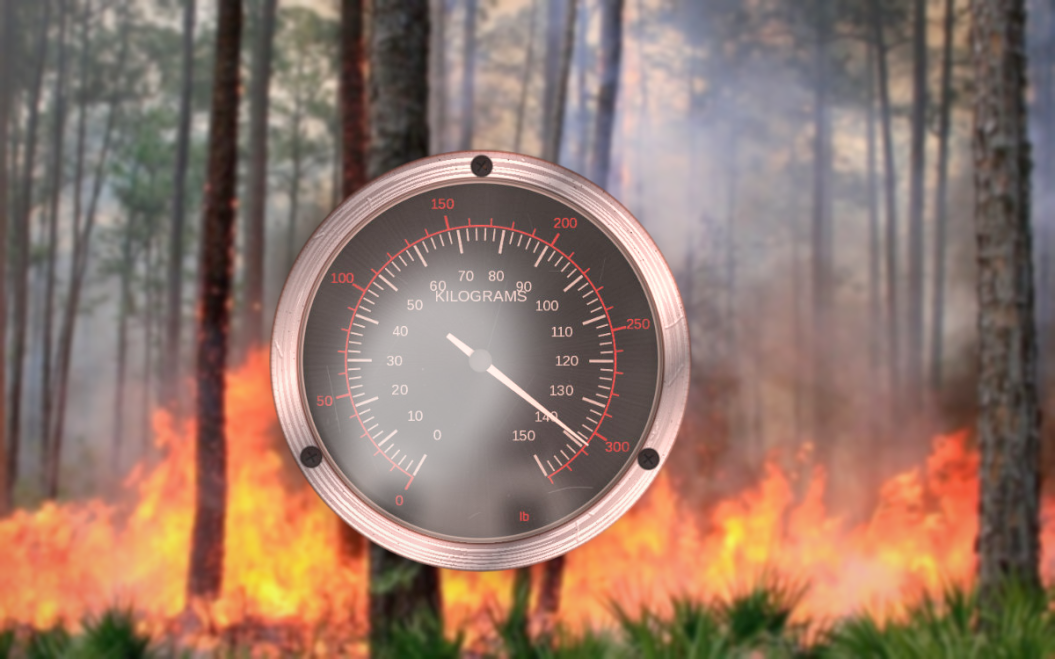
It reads 139 kg
